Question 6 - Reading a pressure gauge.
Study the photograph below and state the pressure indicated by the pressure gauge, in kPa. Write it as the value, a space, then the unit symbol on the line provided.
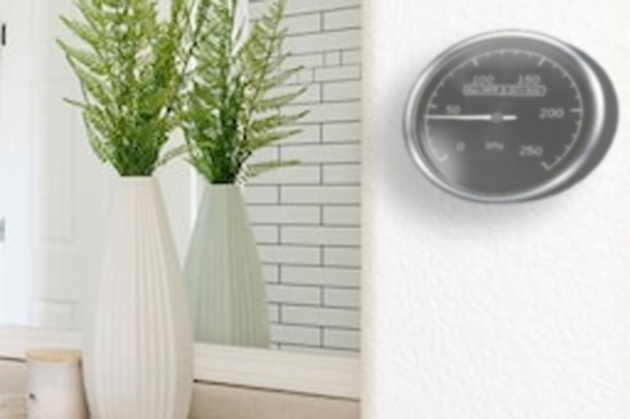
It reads 40 kPa
